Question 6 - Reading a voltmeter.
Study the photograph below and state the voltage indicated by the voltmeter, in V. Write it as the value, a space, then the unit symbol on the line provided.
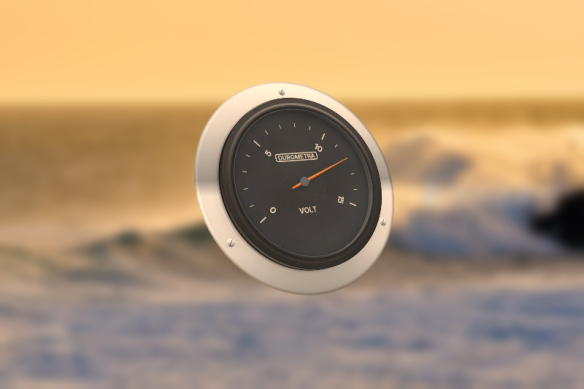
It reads 12 V
